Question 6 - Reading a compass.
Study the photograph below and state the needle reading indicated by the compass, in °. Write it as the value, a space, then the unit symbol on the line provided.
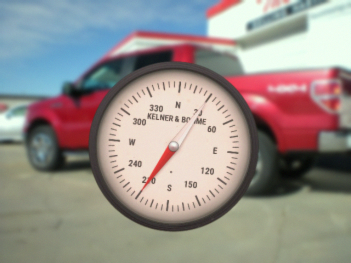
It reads 210 °
